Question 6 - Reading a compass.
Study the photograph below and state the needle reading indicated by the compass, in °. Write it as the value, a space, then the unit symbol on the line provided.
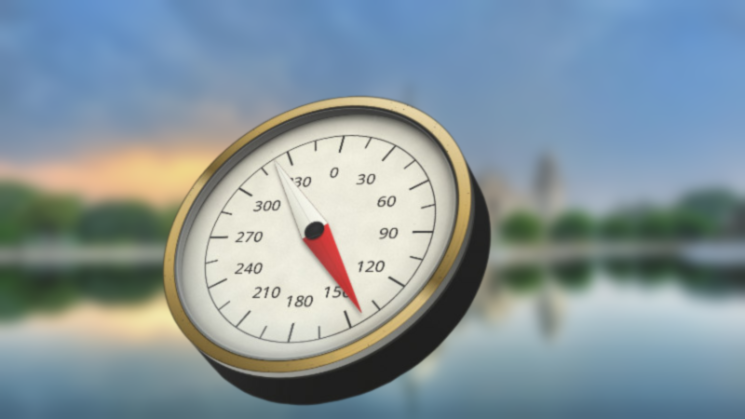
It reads 142.5 °
